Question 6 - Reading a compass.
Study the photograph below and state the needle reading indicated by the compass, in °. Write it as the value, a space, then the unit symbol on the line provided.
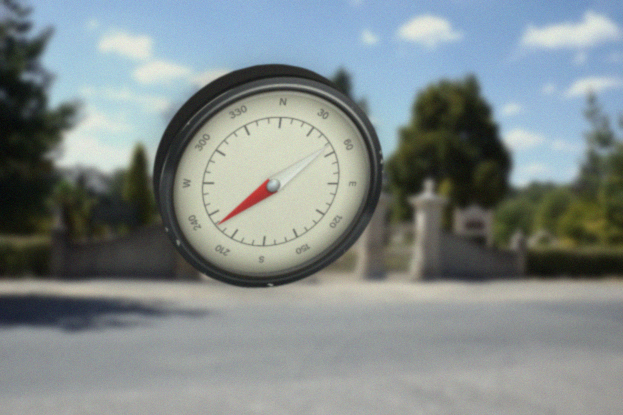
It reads 230 °
